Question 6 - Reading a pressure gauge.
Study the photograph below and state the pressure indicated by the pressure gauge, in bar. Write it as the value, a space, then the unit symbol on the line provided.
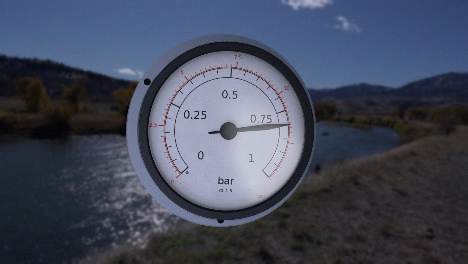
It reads 0.8 bar
